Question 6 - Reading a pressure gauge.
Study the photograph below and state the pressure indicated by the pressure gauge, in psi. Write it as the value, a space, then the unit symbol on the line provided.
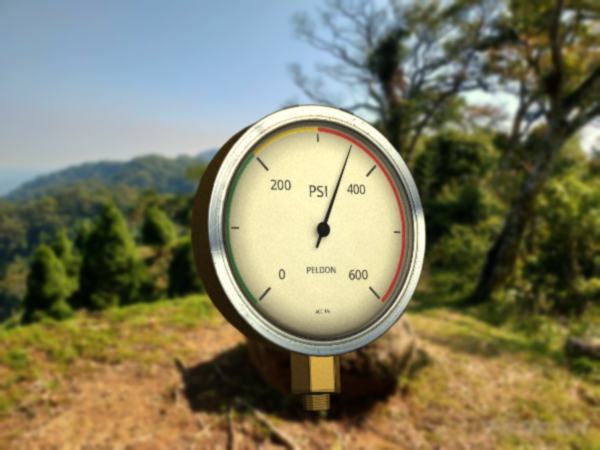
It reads 350 psi
